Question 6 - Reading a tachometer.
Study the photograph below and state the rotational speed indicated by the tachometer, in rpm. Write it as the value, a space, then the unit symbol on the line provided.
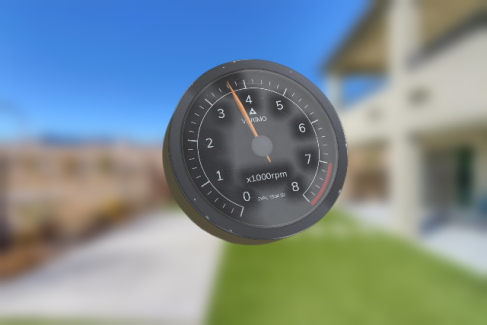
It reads 3600 rpm
